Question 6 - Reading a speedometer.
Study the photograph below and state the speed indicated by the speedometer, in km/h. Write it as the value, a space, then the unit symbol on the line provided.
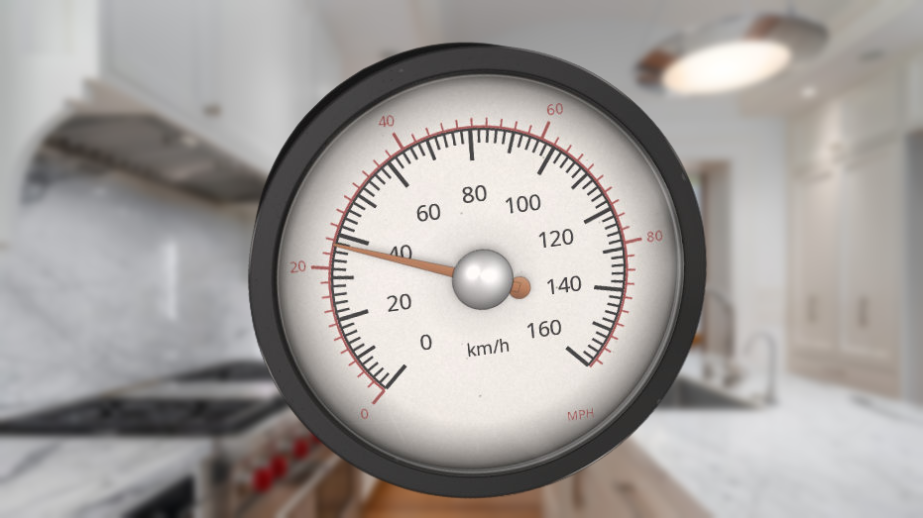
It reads 38 km/h
